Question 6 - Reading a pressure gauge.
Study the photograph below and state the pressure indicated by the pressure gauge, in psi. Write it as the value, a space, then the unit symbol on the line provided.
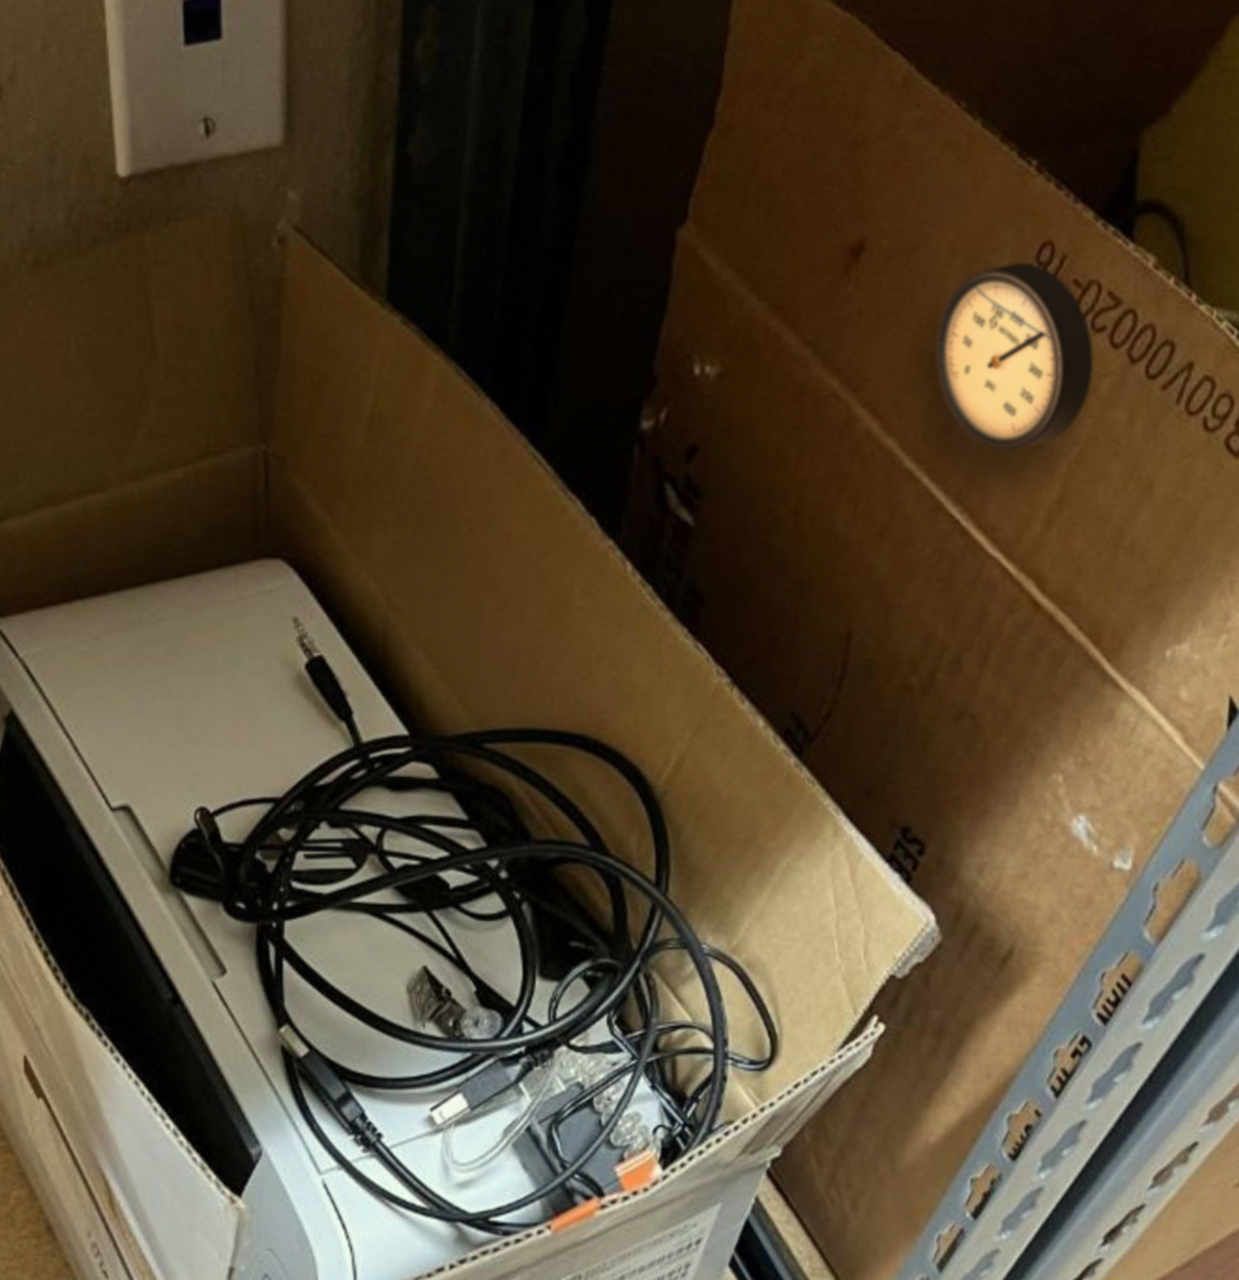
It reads 250 psi
